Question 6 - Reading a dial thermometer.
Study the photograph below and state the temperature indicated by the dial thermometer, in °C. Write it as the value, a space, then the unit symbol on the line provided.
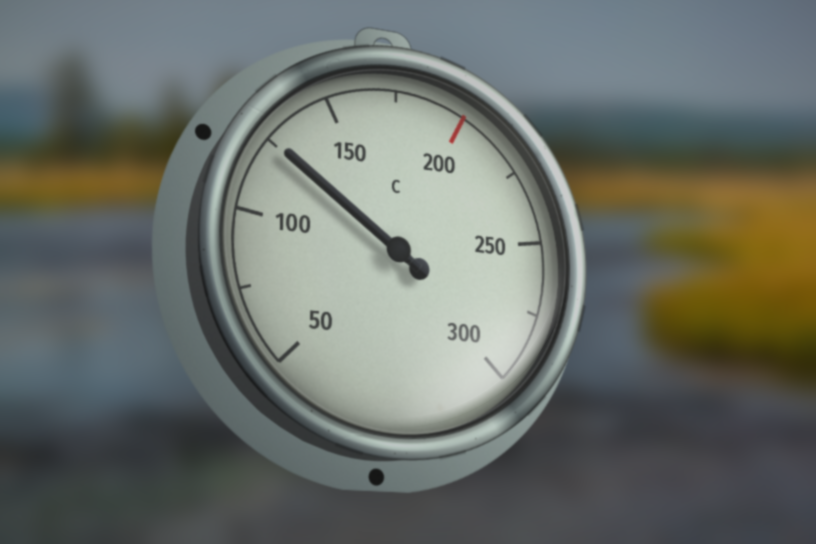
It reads 125 °C
